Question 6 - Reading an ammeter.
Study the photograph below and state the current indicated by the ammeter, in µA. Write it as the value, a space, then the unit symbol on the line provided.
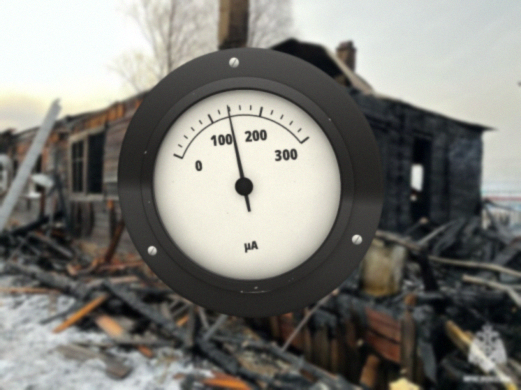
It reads 140 µA
